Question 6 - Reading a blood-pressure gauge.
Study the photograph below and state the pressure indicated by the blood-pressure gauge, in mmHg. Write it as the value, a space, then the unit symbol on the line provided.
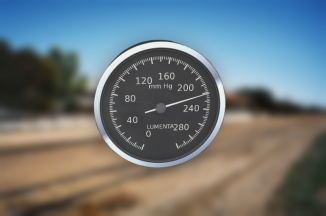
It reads 220 mmHg
